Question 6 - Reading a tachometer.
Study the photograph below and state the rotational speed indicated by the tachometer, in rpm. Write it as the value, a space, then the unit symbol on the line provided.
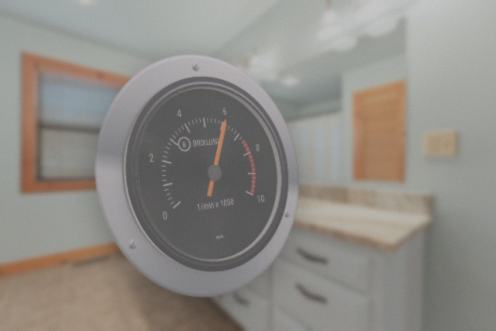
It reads 6000 rpm
